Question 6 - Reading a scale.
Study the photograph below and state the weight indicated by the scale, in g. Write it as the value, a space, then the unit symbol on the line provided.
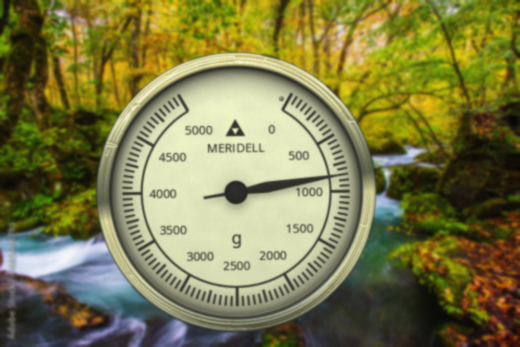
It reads 850 g
